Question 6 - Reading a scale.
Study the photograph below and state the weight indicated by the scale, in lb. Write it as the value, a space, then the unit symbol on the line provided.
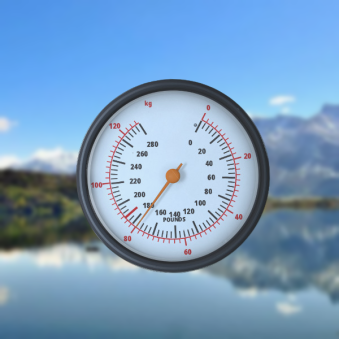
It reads 176 lb
